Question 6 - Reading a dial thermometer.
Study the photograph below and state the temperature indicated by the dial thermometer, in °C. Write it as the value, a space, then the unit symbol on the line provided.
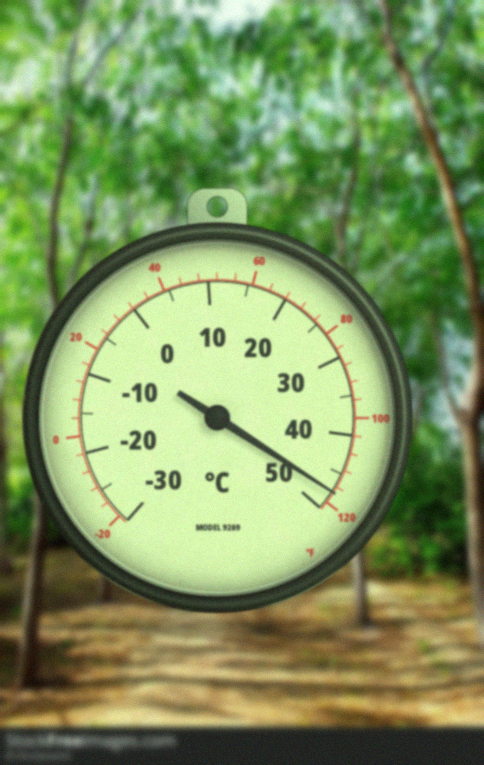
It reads 47.5 °C
